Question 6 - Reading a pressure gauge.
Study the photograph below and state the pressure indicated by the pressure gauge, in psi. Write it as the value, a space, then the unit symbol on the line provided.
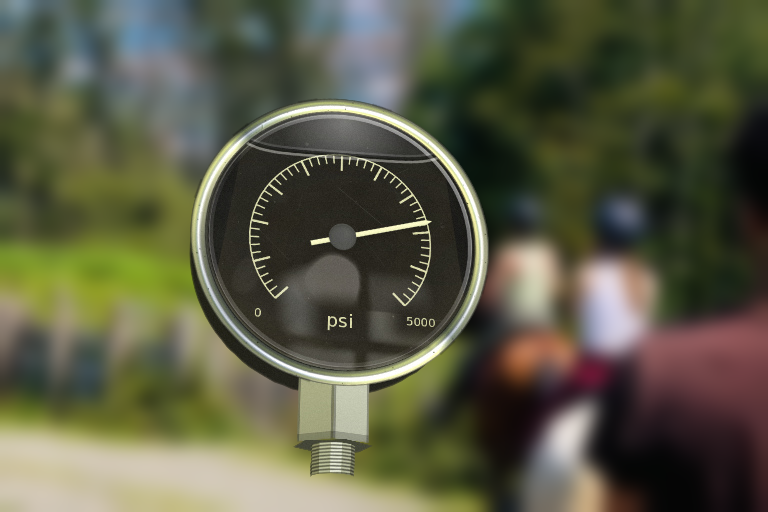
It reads 3900 psi
